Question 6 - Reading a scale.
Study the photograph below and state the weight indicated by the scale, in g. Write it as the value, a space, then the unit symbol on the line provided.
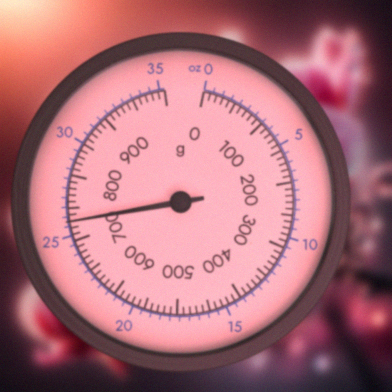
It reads 730 g
